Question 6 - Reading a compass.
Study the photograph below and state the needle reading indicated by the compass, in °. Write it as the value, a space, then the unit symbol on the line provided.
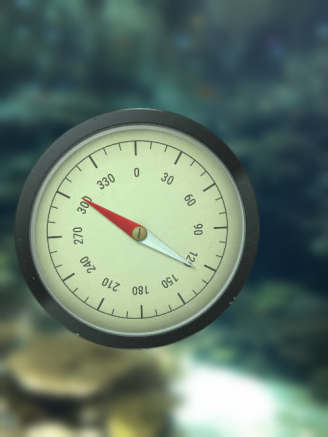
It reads 305 °
